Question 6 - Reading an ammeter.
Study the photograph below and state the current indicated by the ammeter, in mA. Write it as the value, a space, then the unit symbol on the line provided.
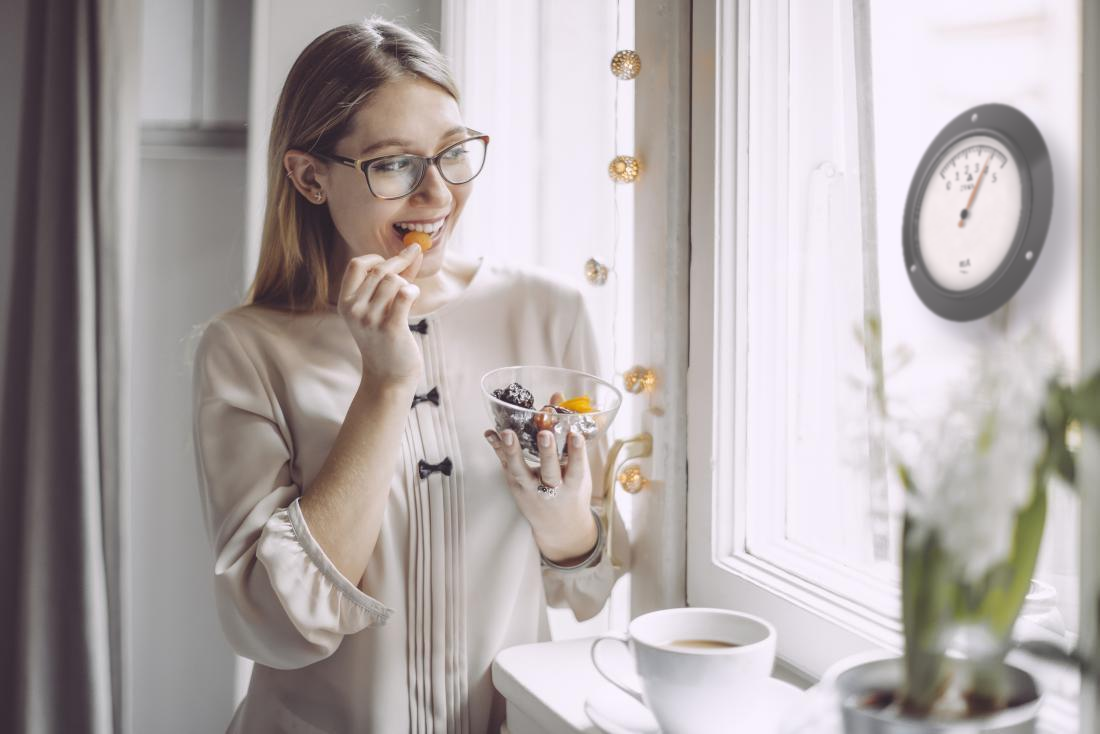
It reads 4 mA
